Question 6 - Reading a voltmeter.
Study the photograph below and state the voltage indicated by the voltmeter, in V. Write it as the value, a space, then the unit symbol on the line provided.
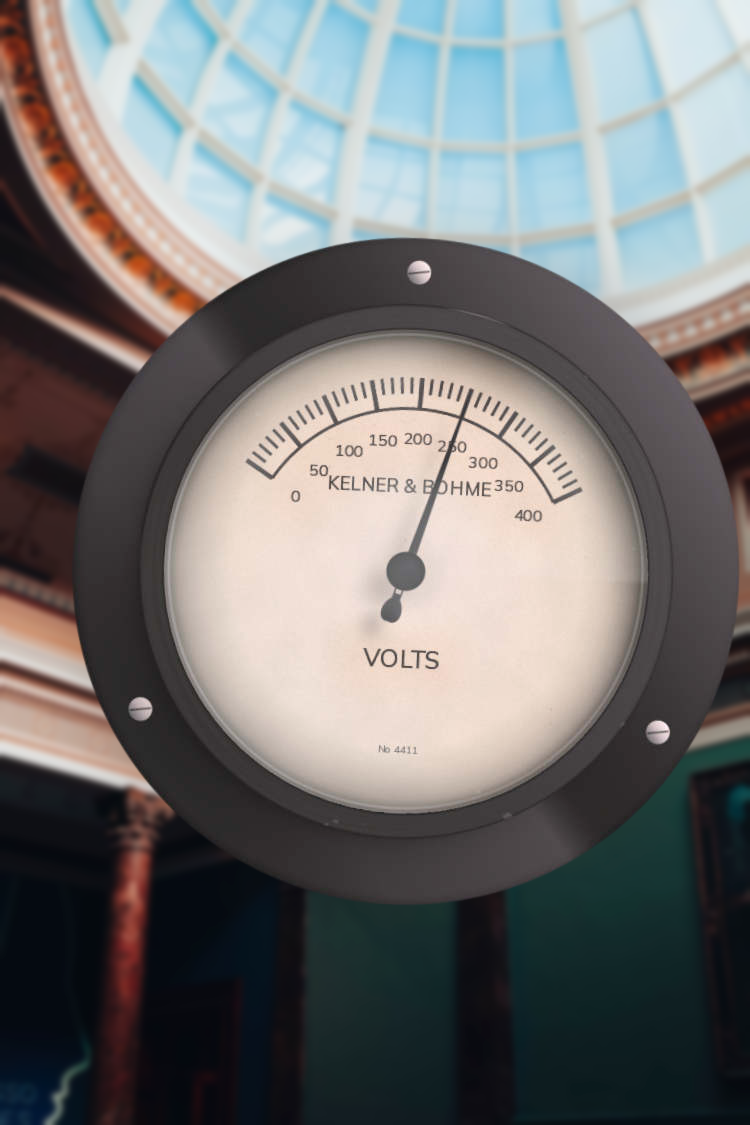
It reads 250 V
